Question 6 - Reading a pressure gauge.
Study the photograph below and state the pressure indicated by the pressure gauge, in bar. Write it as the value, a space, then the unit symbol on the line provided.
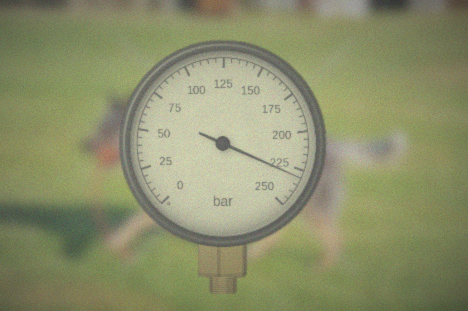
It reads 230 bar
